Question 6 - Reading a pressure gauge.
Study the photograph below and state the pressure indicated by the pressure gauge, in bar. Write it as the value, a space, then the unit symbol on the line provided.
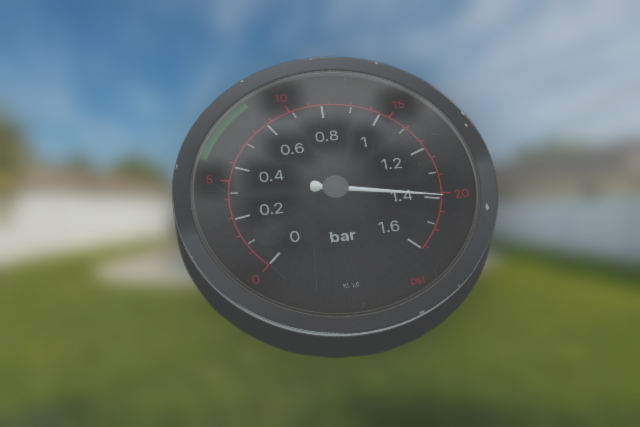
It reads 1.4 bar
